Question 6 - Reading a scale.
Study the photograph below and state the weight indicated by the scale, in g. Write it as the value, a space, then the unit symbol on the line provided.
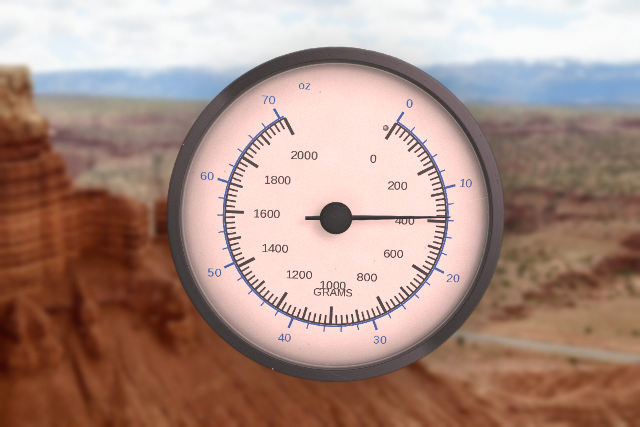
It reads 380 g
